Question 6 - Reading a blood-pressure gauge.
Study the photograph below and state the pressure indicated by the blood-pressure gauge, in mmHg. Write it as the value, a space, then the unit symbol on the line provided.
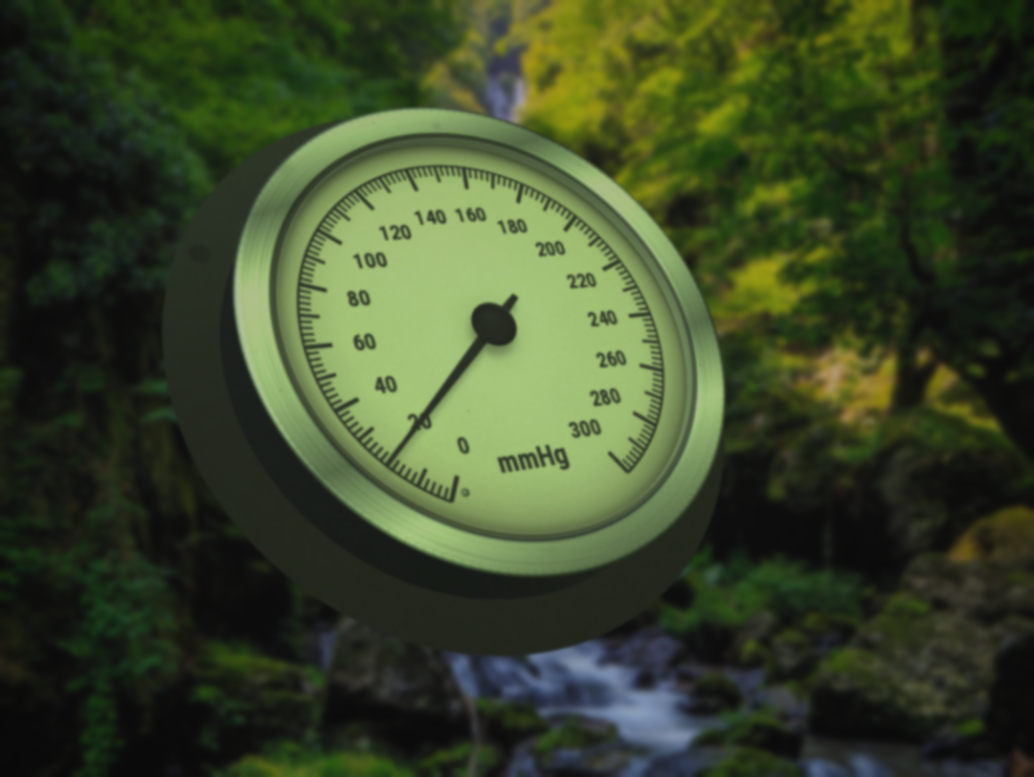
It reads 20 mmHg
